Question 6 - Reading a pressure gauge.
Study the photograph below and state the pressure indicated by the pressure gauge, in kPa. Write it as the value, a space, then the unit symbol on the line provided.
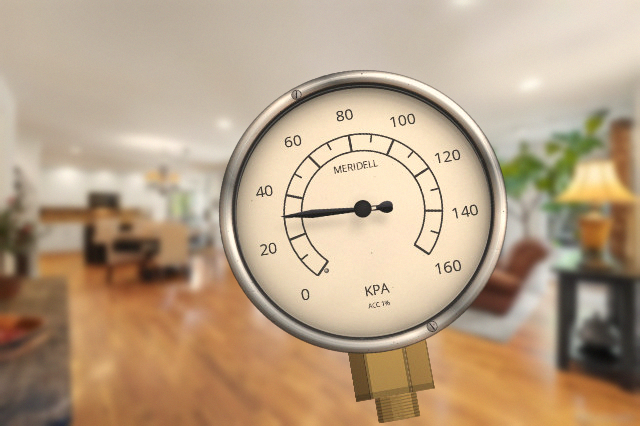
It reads 30 kPa
